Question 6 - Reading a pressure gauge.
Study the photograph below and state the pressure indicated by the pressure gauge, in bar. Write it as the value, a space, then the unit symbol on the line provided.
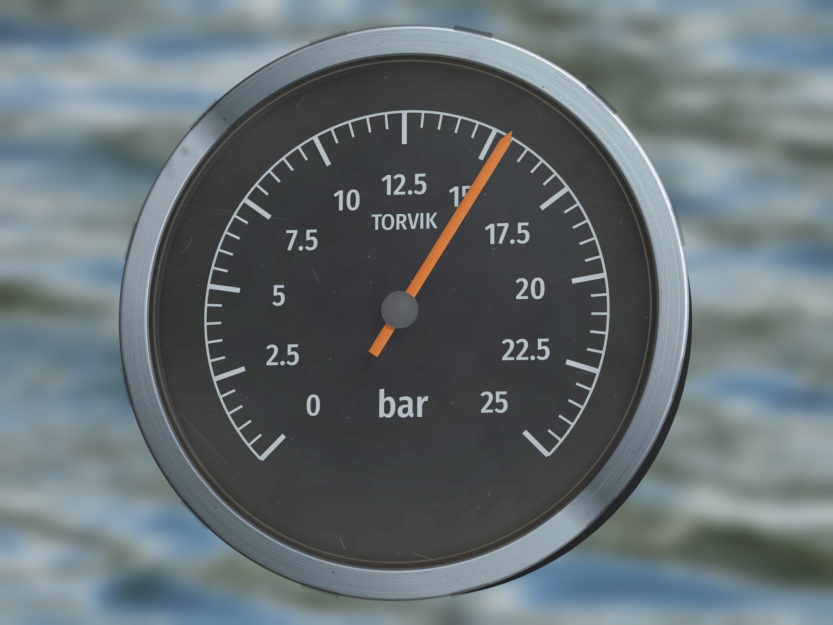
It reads 15.5 bar
